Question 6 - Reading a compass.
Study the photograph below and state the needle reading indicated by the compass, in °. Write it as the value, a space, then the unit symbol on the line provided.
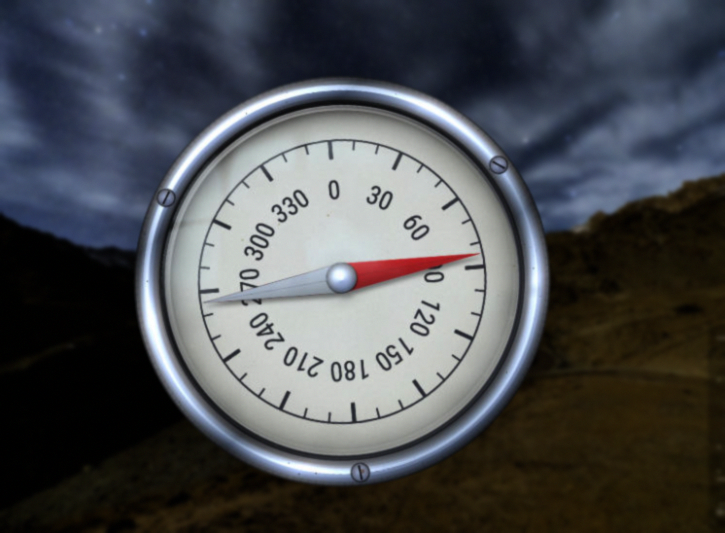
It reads 85 °
